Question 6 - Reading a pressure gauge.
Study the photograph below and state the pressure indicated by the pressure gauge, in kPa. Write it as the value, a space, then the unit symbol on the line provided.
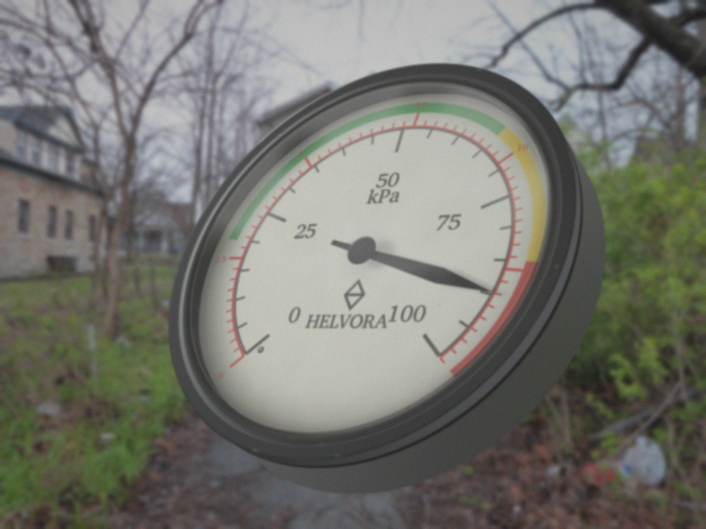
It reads 90 kPa
